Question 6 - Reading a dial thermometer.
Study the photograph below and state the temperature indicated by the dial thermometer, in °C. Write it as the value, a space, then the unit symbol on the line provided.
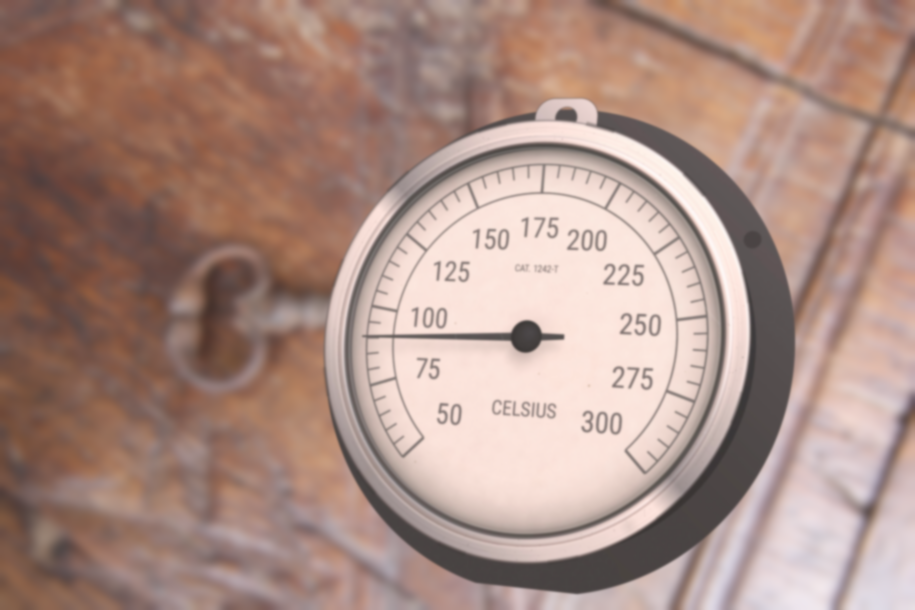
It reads 90 °C
